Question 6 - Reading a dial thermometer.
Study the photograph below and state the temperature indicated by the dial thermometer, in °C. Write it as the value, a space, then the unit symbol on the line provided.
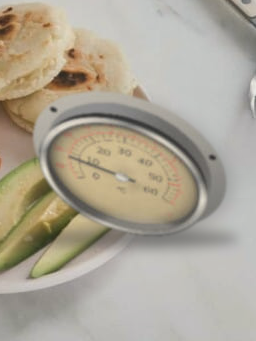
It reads 10 °C
